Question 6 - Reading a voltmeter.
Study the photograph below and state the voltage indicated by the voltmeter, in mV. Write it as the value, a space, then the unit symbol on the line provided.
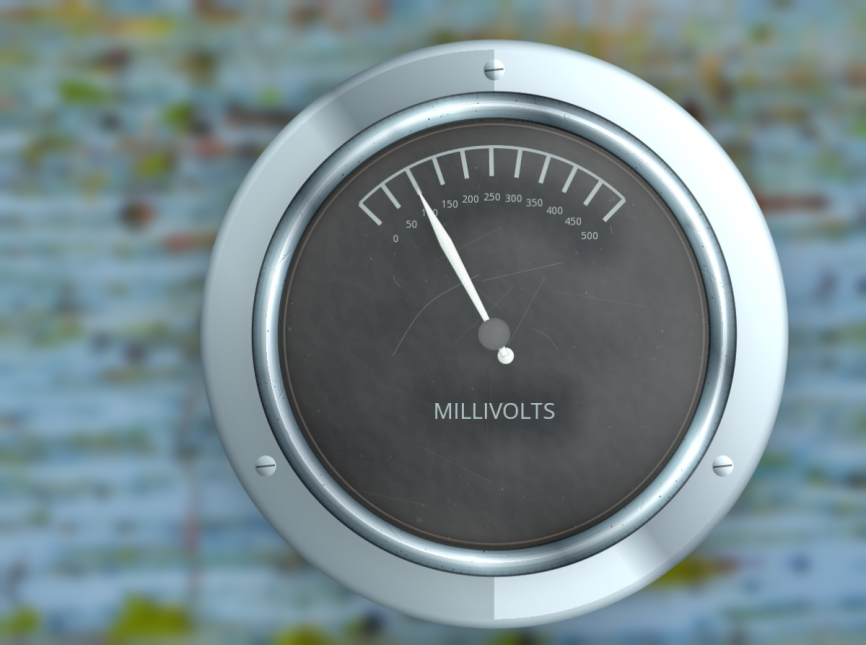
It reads 100 mV
